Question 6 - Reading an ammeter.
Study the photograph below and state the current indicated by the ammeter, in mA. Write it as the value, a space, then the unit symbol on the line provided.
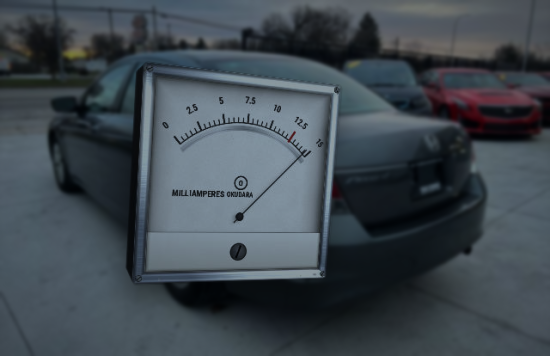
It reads 14.5 mA
